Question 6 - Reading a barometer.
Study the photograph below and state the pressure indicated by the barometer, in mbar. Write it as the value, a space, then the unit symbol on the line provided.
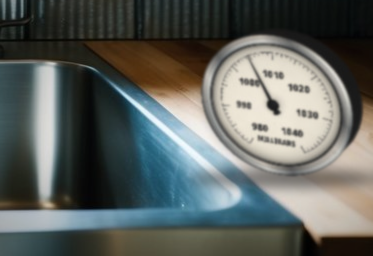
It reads 1005 mbar
